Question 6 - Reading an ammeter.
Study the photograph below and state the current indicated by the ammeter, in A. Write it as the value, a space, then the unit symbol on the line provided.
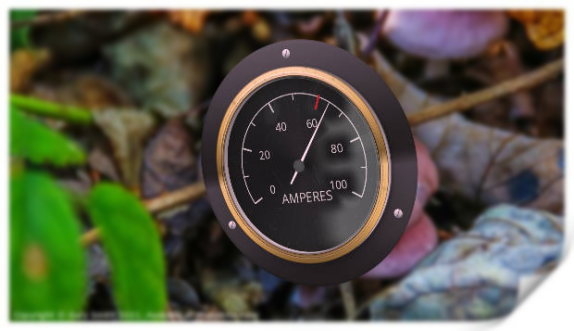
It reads 65 A
